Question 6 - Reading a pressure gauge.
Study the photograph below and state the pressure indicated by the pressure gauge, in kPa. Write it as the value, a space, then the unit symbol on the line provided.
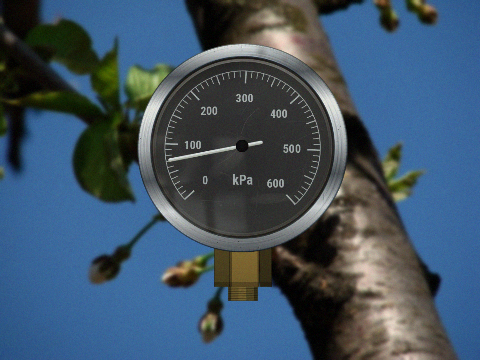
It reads 70 kPa
